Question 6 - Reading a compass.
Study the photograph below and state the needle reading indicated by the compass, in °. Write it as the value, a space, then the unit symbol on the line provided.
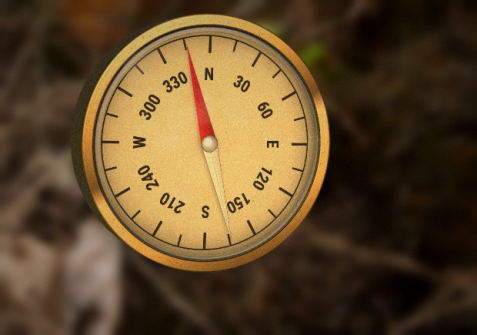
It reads 345 °
